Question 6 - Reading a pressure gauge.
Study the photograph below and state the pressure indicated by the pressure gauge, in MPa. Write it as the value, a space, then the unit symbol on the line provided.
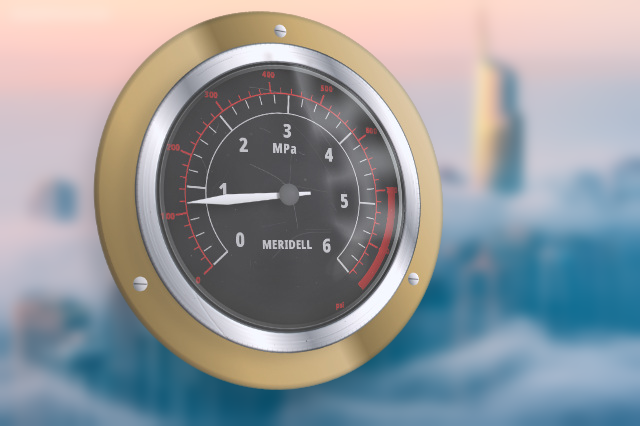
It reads 0.8 MPa
